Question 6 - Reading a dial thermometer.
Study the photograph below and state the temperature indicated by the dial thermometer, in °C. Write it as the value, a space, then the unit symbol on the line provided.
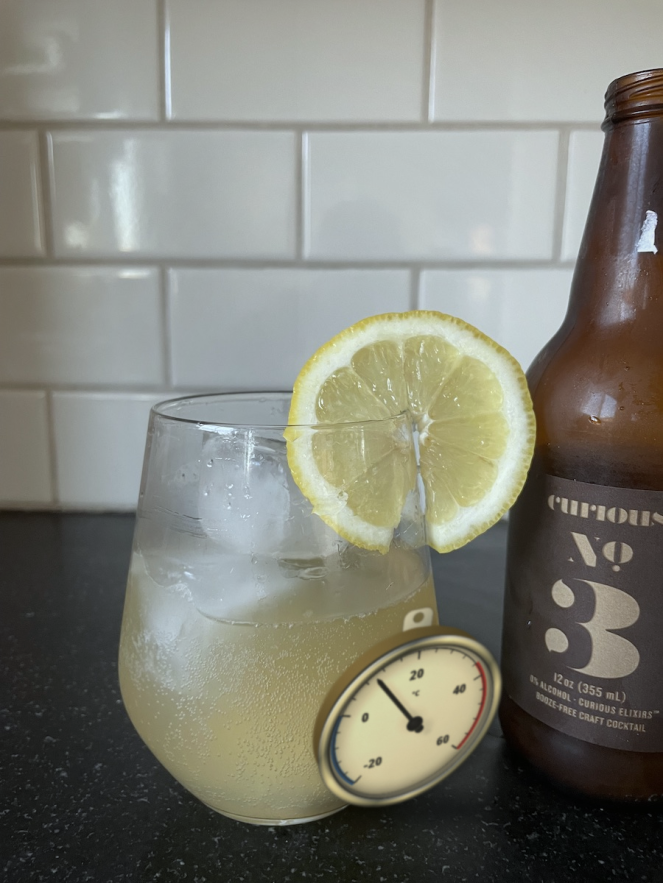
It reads 10 °C
